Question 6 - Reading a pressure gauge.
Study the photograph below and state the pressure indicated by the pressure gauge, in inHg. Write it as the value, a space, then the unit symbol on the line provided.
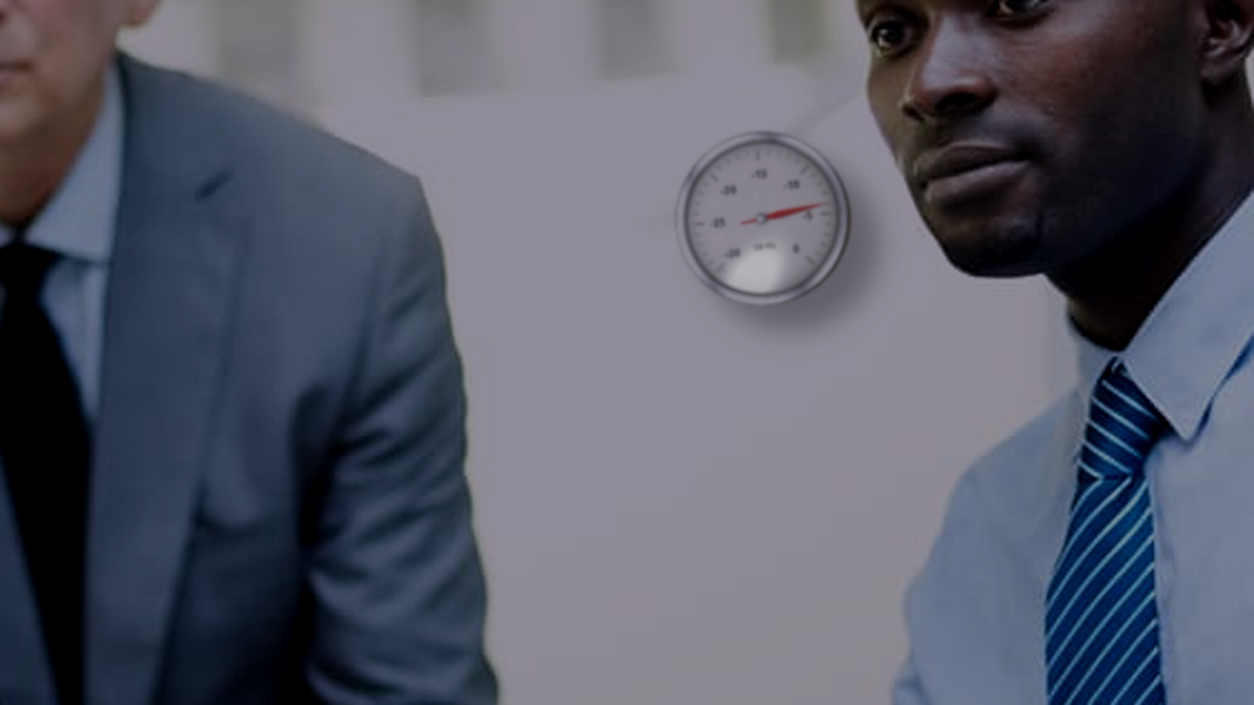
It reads -6 inHg
